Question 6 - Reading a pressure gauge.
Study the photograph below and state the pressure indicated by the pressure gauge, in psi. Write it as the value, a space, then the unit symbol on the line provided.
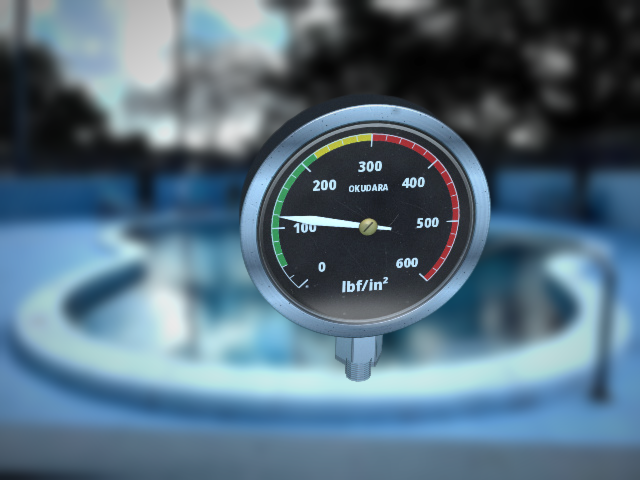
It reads 120 psi
